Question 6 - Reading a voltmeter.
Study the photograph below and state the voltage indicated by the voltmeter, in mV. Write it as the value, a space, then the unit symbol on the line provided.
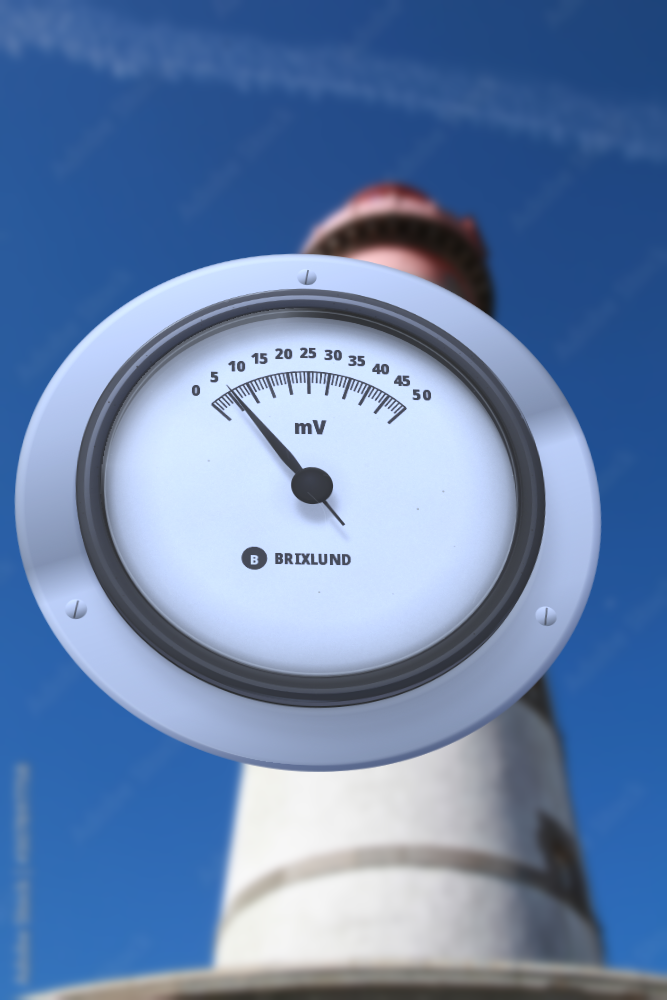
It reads 5 mV
